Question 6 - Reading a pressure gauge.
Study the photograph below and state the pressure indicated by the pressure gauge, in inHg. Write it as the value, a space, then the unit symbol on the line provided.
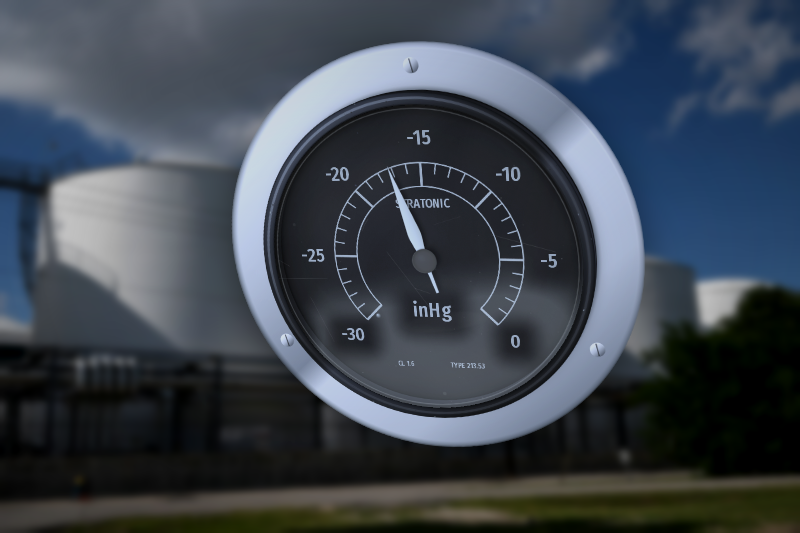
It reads -17 inHg
